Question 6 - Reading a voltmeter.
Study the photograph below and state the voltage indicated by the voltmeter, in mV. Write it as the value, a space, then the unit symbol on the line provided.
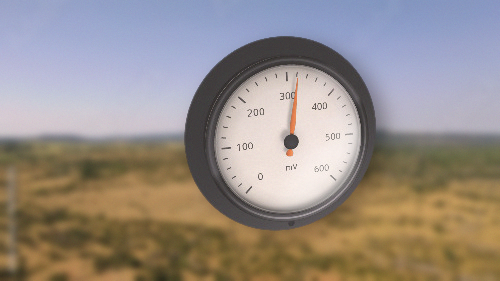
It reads 320 mV
